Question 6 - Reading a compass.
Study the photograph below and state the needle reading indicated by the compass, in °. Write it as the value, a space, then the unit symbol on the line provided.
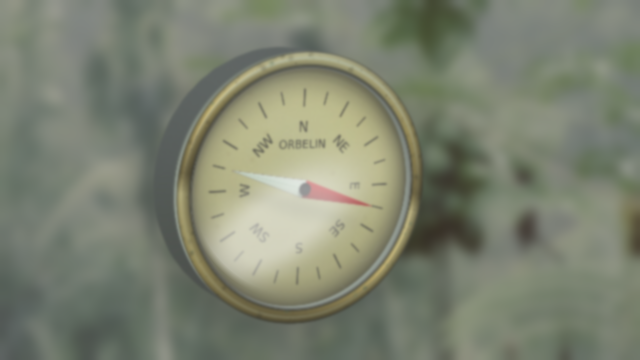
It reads 105 °
